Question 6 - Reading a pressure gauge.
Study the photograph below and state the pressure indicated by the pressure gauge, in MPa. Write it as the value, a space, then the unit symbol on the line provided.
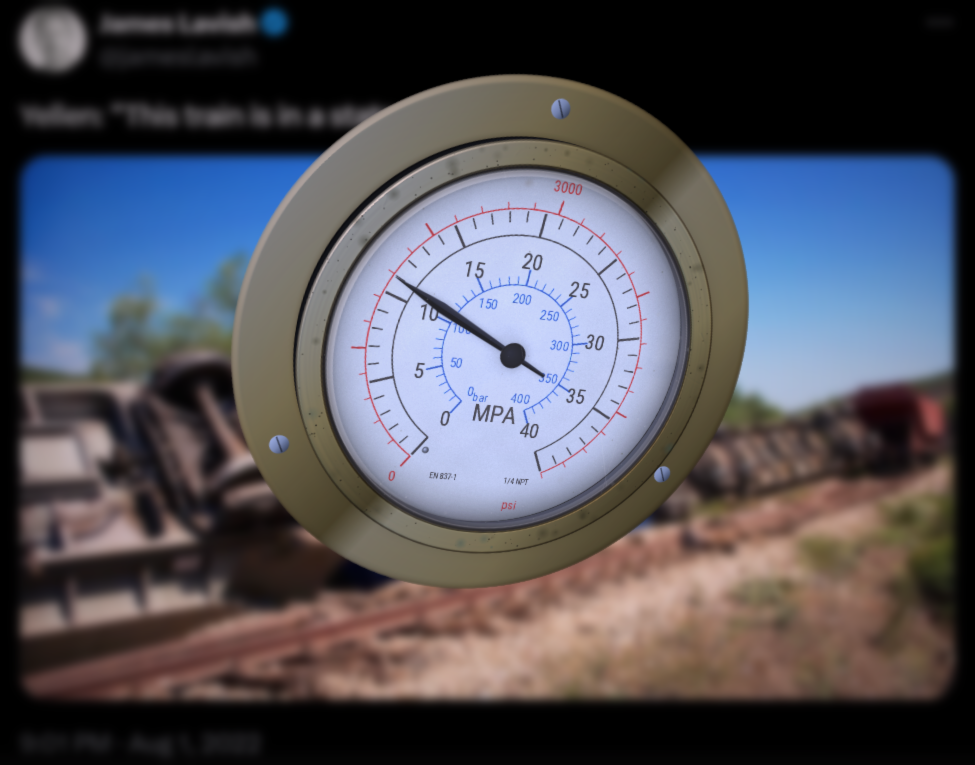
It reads 11 MPa
